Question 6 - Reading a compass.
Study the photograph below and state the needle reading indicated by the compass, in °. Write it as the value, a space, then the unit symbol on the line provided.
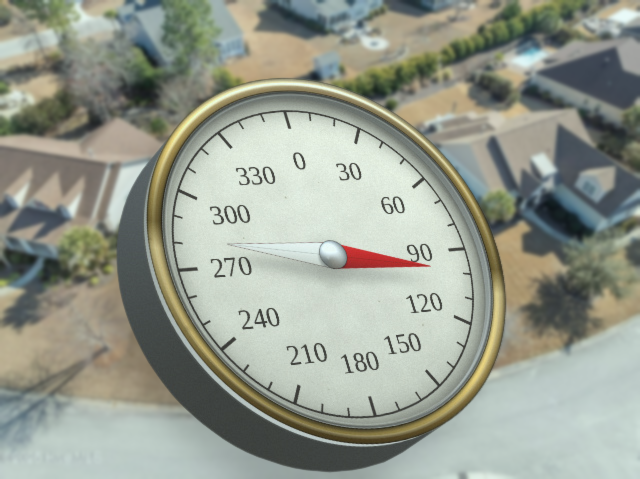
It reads 100 °
